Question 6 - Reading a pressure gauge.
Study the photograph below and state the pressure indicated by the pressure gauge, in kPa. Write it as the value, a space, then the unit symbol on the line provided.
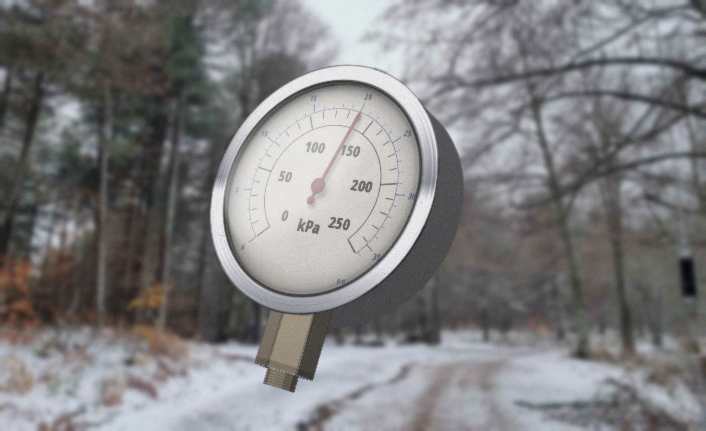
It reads 140 kPa
